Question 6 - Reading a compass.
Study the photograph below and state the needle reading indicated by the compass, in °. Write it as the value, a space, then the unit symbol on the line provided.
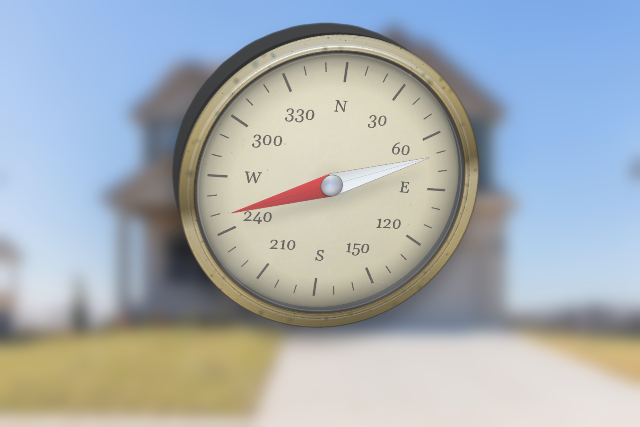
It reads 250 °
